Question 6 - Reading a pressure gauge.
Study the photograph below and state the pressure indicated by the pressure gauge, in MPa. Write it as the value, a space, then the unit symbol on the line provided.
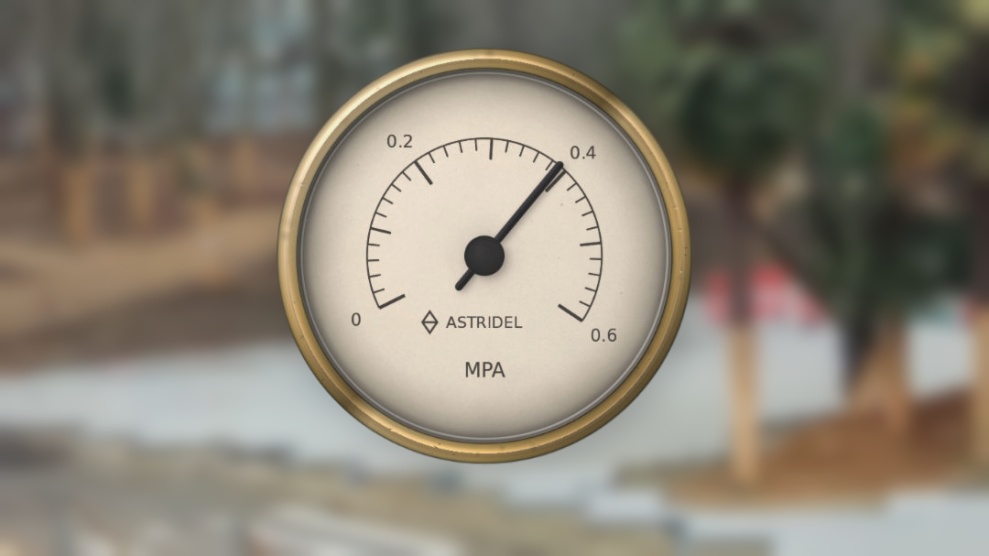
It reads 0.39 MPa
